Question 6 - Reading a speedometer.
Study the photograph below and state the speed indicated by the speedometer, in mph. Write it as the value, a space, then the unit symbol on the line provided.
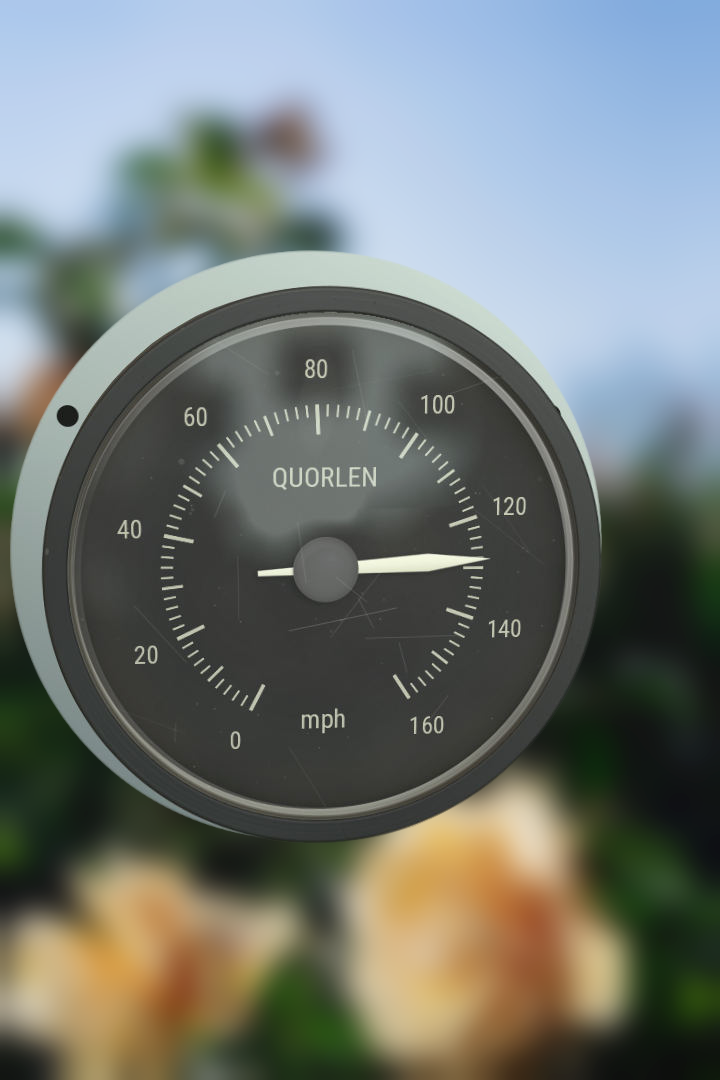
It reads 128 mph
